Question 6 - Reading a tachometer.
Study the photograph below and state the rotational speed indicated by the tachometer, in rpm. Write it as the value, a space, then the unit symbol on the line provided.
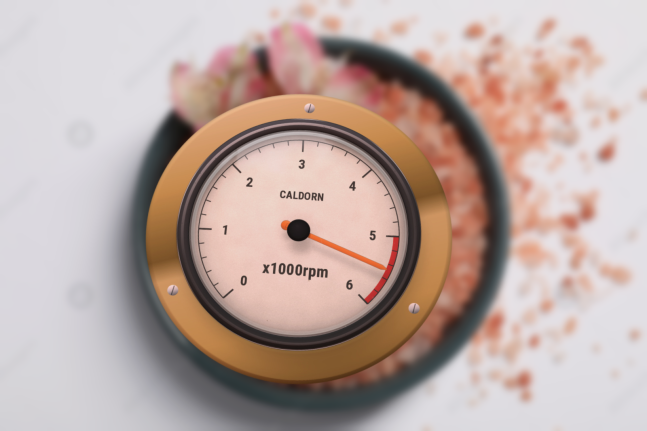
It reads 5500 rpm
